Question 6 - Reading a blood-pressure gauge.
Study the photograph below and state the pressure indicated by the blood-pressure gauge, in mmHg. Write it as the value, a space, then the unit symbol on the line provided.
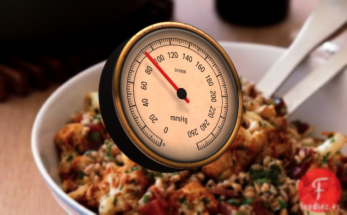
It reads 90 mmHg
